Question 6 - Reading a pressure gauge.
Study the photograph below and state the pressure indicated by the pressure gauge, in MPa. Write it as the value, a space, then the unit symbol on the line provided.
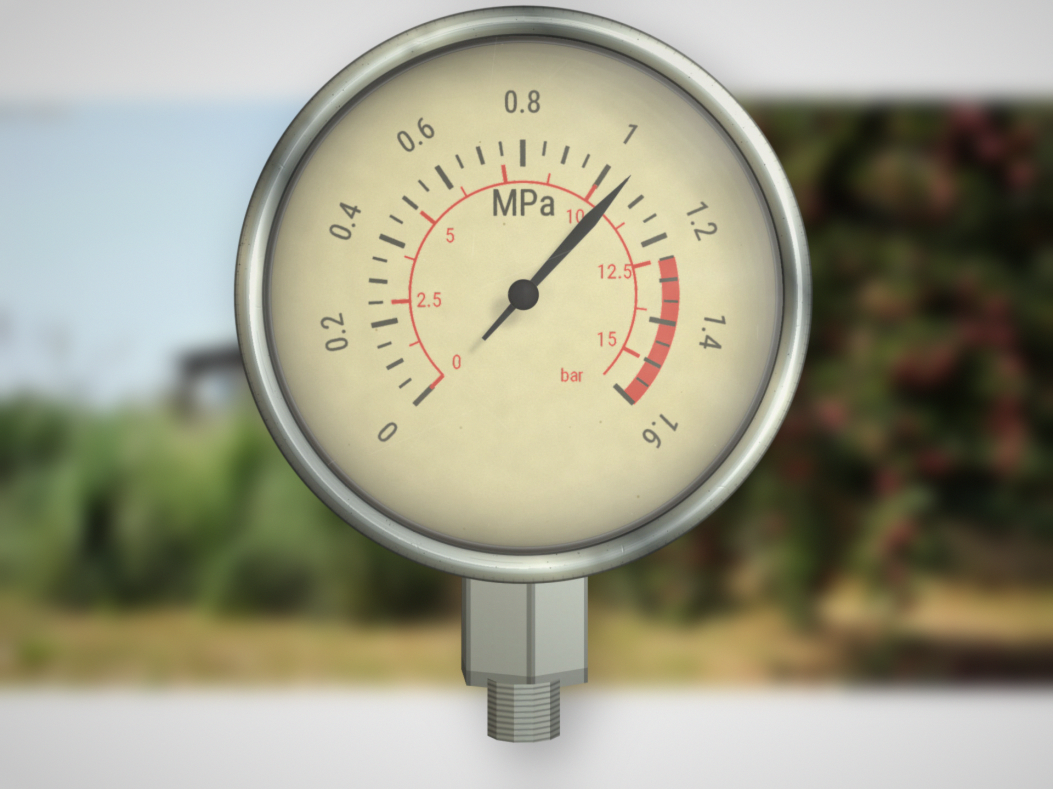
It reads 1.05 MPa
